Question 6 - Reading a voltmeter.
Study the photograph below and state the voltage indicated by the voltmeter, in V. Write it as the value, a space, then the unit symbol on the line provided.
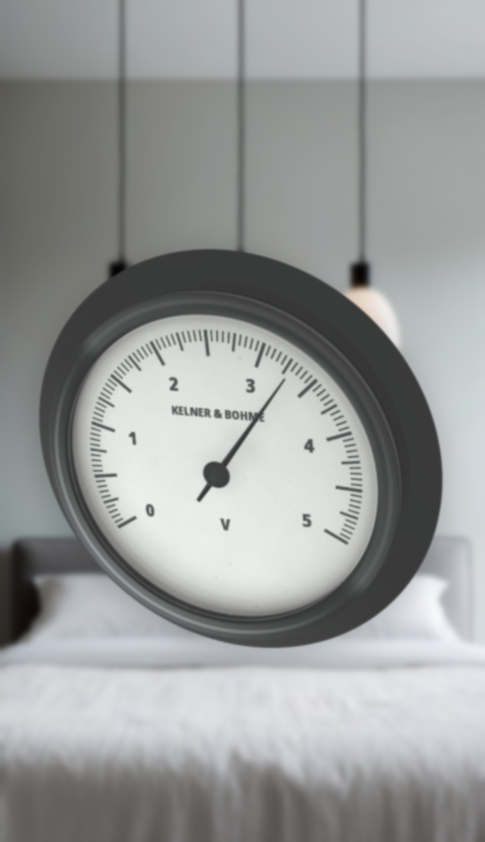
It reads 3.3 V
